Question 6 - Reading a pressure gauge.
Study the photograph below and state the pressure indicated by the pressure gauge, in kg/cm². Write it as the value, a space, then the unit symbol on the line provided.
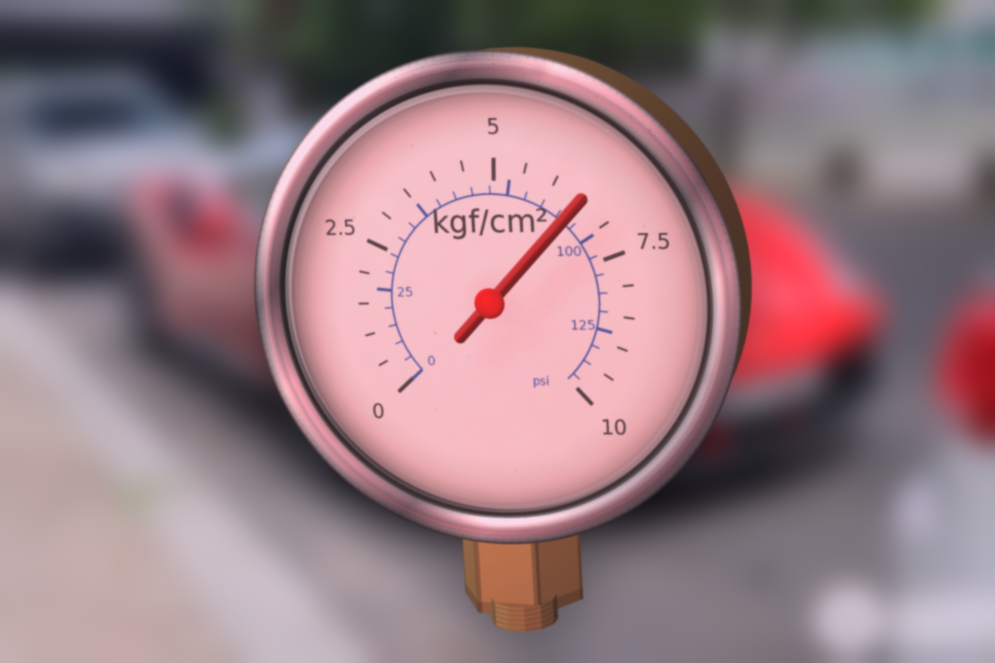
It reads 6.5 kg/cm²
